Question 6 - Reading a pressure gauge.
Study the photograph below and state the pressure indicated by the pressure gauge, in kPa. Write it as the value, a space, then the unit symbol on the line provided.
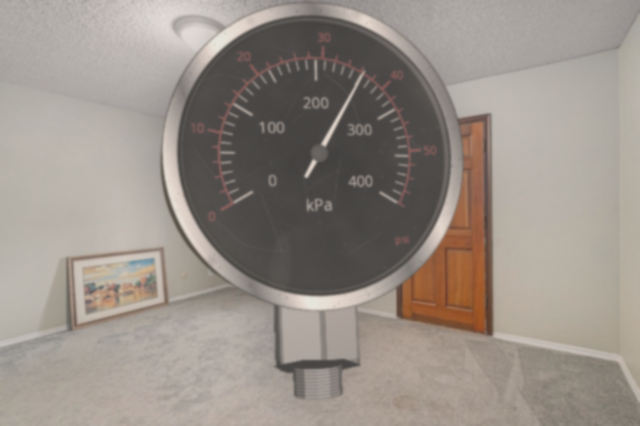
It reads 250 kPa
